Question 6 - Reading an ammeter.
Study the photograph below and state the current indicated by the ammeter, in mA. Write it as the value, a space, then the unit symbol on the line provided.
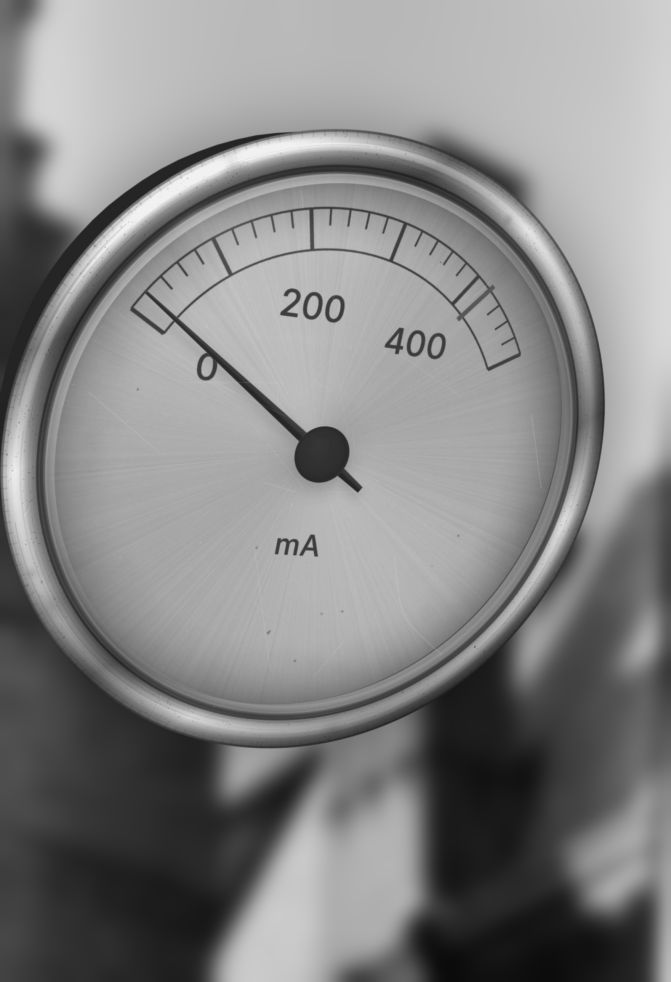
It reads 20 mA
